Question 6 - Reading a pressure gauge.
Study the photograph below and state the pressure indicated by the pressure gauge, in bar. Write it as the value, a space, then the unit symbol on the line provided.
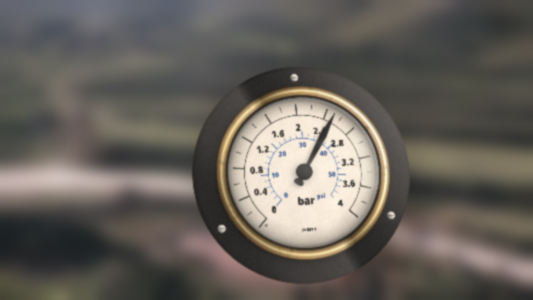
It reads 2.5 bar
